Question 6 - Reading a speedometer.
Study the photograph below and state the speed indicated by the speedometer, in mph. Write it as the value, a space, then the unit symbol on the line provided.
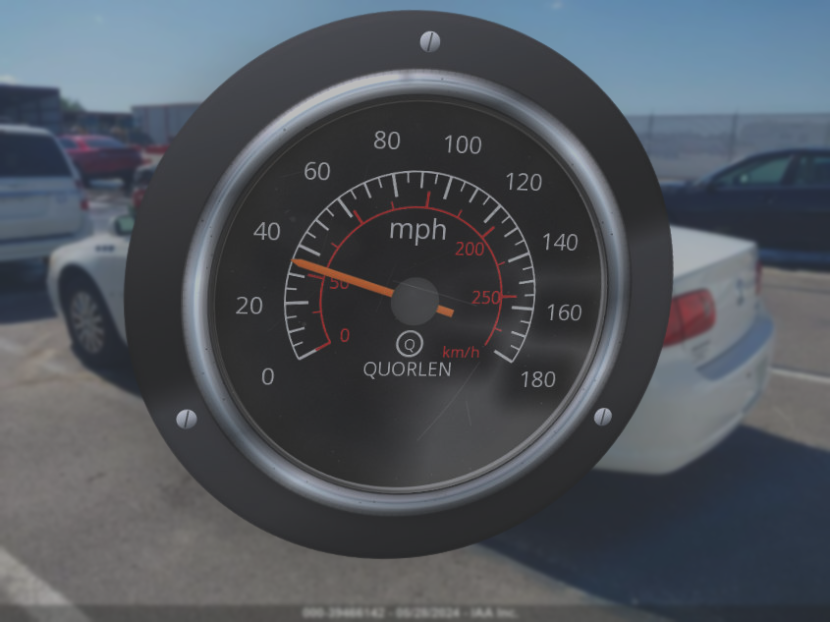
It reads 35 mph
